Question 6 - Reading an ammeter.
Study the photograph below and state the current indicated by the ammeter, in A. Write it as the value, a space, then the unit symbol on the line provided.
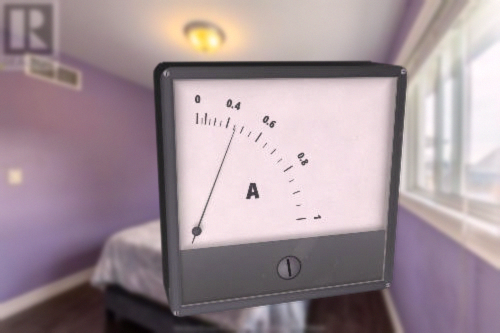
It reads 0.45 A
